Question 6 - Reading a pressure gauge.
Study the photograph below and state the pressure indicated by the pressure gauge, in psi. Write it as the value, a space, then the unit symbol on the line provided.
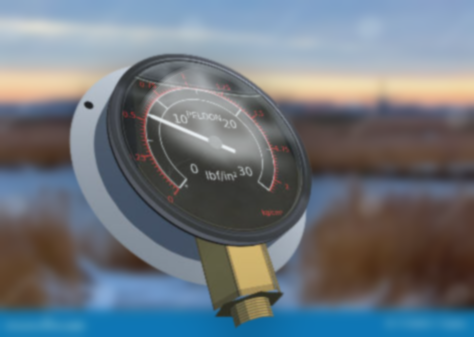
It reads 7.5 psi
